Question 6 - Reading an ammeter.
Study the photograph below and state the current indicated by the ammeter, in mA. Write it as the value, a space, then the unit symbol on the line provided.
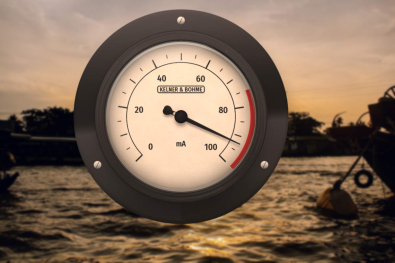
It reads 92.5 mA
